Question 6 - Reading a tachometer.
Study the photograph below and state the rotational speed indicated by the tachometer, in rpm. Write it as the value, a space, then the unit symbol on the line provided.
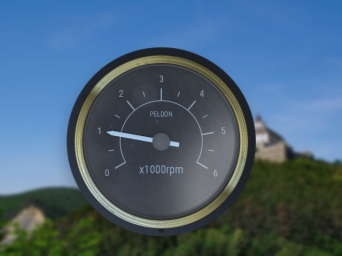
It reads 1000 rpm
